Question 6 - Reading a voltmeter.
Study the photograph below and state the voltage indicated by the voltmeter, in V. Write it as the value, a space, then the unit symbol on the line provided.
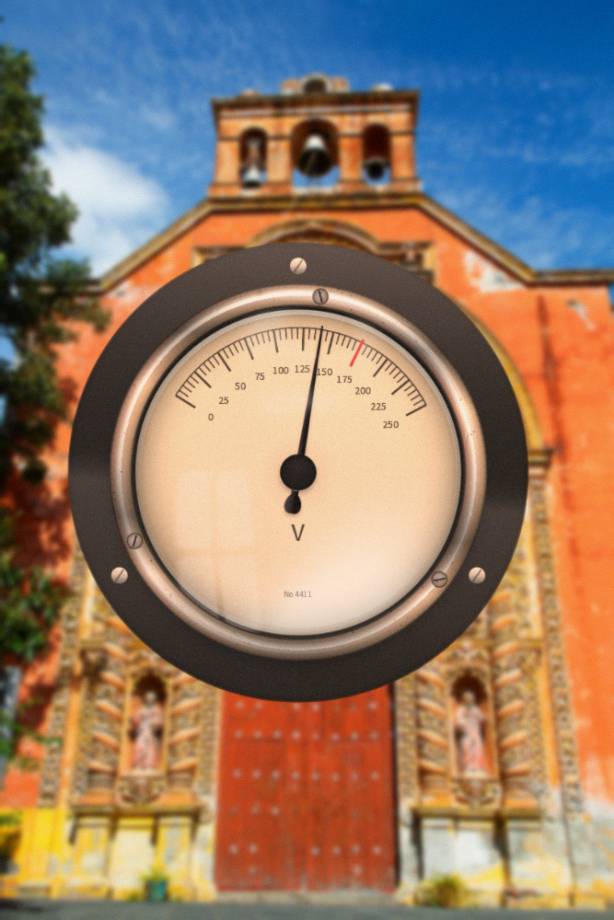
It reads 140 V
